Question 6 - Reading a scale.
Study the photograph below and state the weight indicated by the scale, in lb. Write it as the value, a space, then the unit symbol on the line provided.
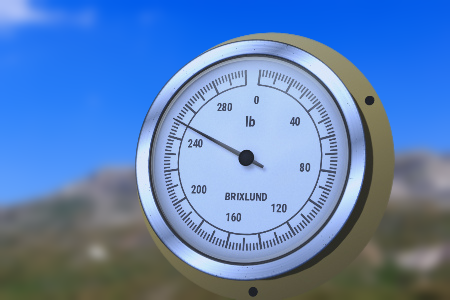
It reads 250 lb
